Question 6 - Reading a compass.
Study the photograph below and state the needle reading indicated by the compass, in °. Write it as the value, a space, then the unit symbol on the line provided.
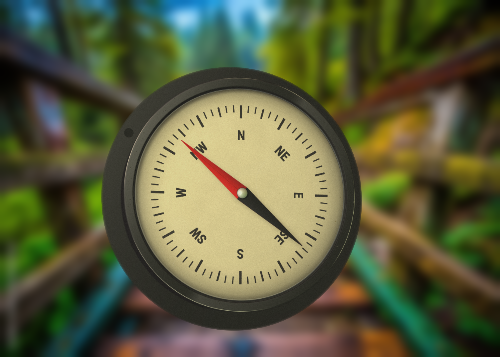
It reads 310 °
